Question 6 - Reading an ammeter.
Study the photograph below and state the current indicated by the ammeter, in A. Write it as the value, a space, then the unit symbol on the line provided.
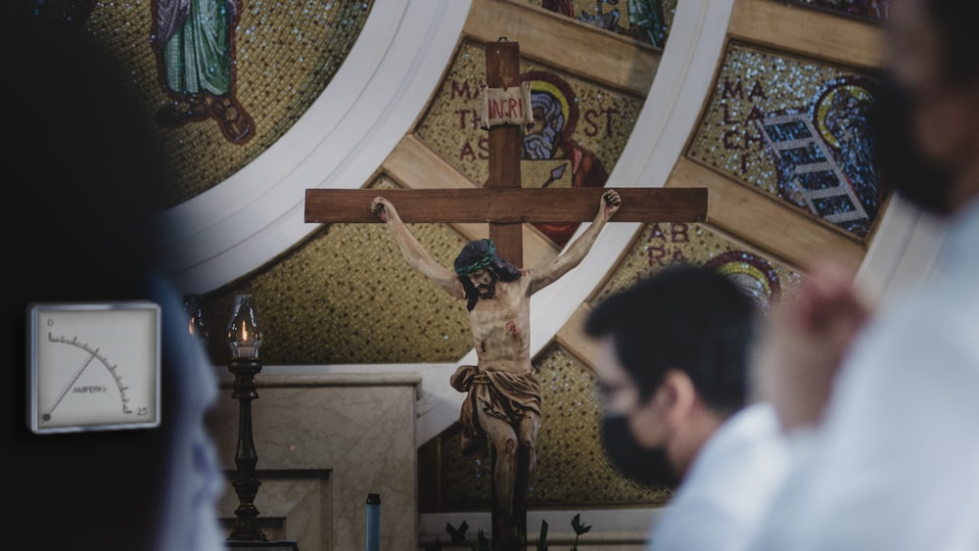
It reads 10 A
